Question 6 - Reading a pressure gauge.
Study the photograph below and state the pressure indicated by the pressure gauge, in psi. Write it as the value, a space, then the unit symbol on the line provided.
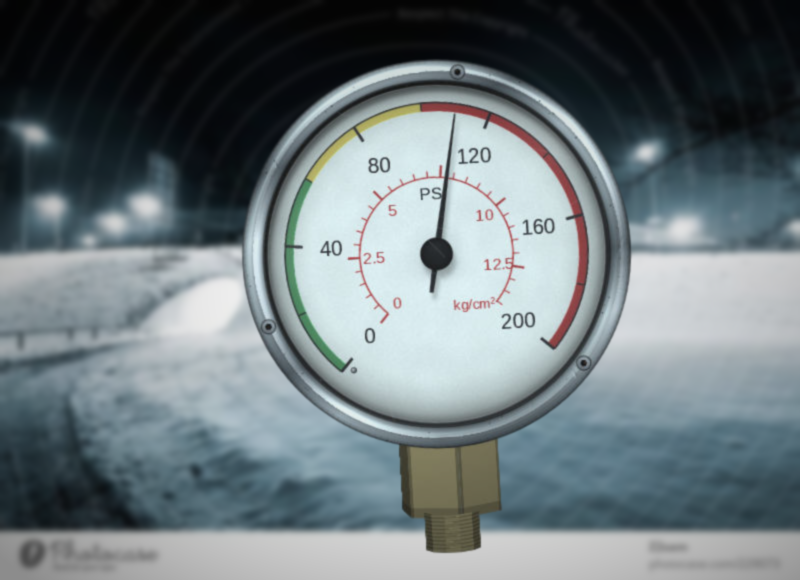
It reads 110 psi
